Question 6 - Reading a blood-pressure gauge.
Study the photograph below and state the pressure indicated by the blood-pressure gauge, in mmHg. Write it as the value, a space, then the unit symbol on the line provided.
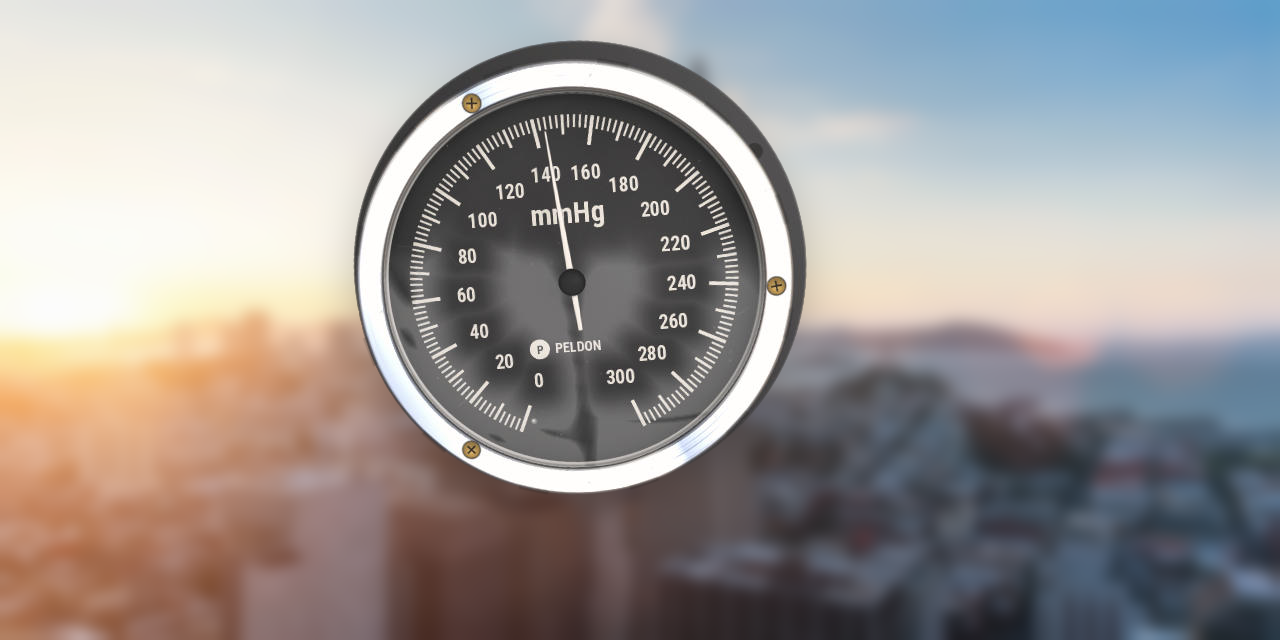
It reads 144 mmHg
